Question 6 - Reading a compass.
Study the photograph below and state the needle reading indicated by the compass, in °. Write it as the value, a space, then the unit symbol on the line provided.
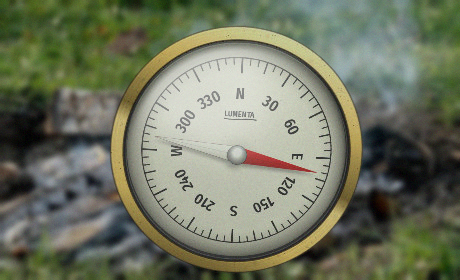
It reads 100 °
